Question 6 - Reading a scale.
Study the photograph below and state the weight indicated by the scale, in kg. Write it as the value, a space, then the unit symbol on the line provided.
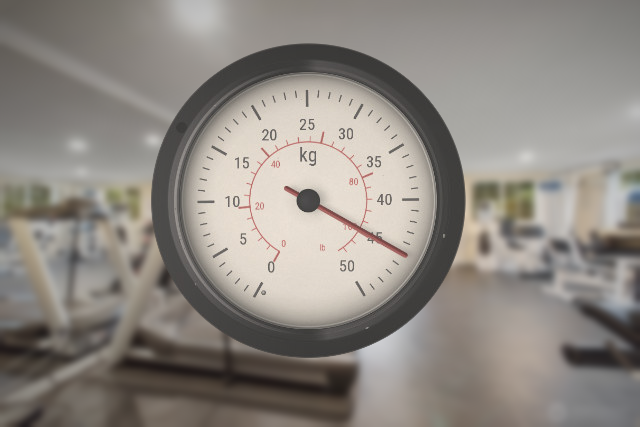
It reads 45 kg
